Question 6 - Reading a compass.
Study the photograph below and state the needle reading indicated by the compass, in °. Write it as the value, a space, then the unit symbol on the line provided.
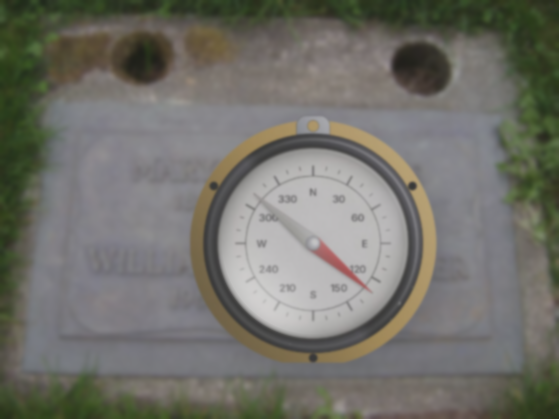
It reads 130 °
